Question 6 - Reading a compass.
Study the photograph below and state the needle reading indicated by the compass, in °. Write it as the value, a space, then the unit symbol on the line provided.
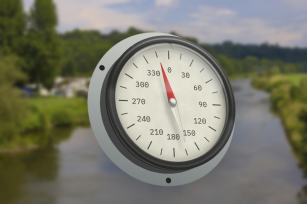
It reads 345 °
